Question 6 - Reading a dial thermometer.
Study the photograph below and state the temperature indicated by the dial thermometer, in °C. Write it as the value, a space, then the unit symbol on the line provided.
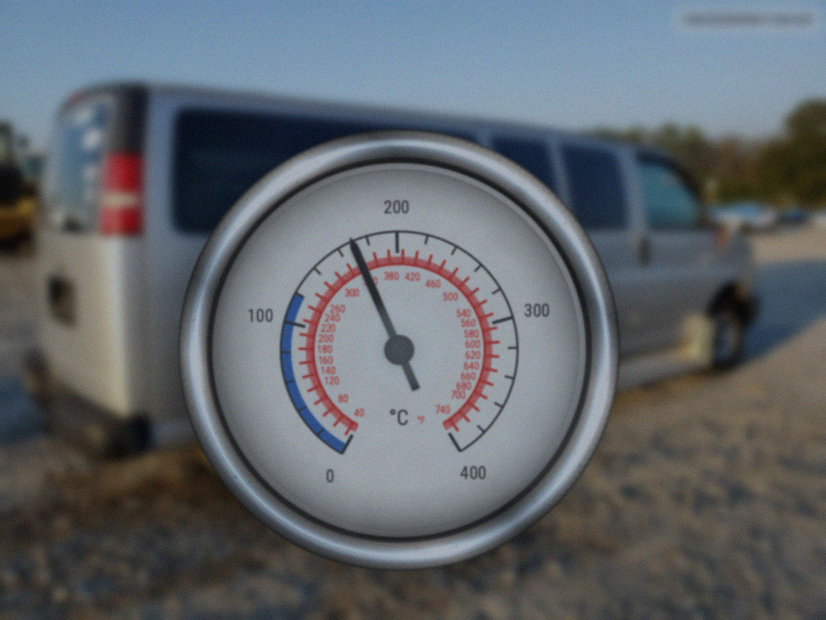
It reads 170 °C
